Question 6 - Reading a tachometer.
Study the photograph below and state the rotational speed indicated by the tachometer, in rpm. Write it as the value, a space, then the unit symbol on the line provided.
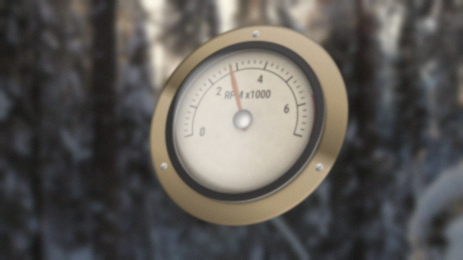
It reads 2800 rpm
